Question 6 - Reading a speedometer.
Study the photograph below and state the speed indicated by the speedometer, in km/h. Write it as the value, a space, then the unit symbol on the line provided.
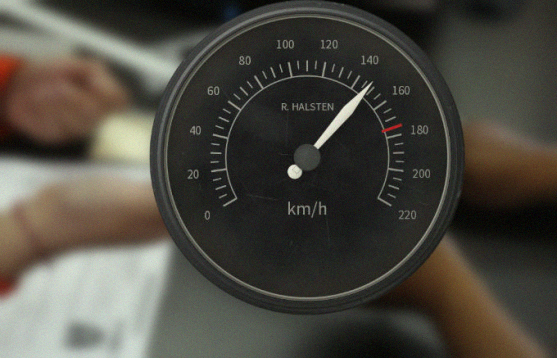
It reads 147.5 km/h
